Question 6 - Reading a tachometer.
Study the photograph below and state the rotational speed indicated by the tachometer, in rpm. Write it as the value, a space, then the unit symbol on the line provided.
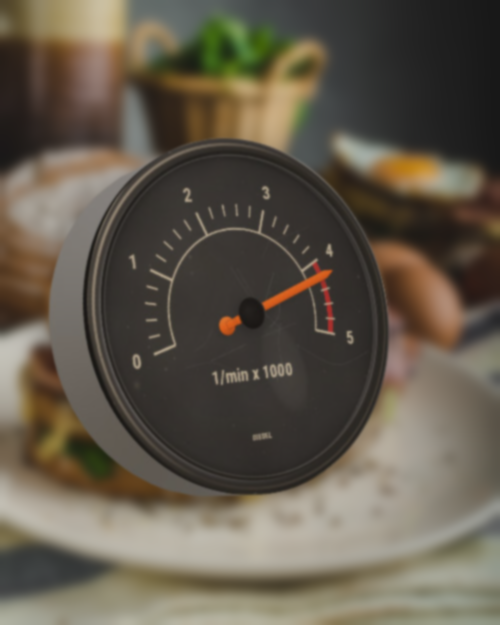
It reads 4200 rpm
